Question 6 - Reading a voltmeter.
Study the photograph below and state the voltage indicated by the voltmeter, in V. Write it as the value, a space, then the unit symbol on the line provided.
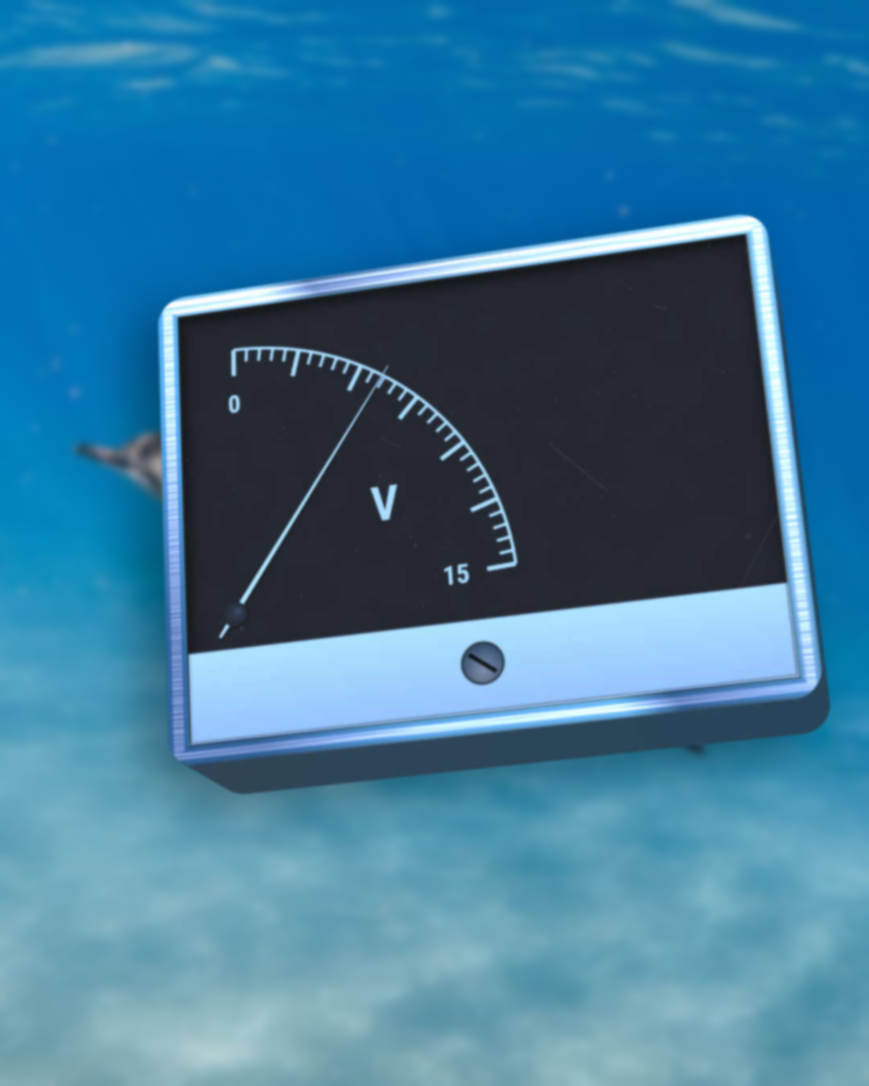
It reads 6 V
